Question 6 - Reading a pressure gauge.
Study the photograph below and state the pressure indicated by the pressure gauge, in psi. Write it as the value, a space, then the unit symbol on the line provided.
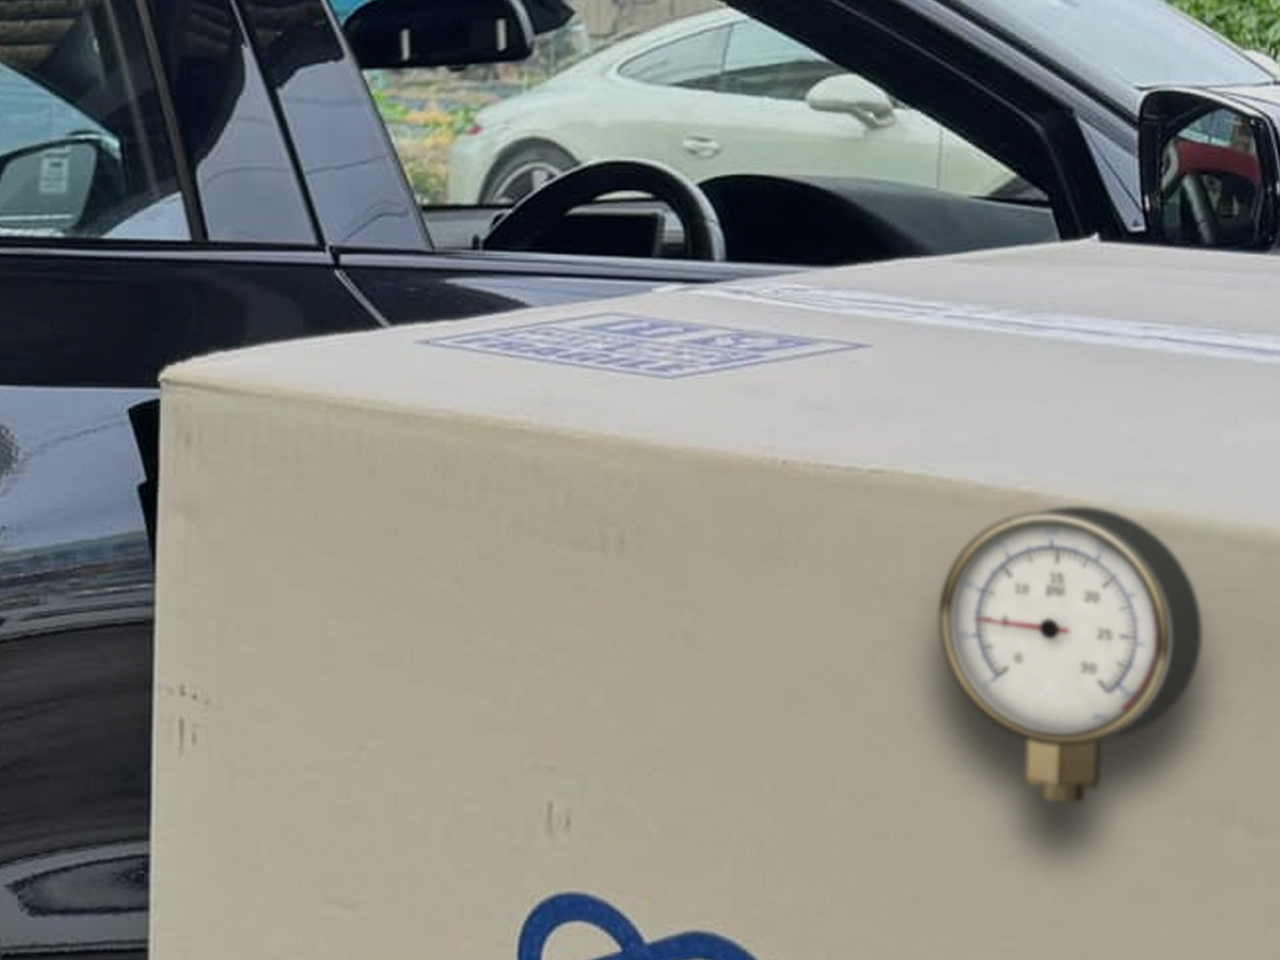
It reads 5 psi
